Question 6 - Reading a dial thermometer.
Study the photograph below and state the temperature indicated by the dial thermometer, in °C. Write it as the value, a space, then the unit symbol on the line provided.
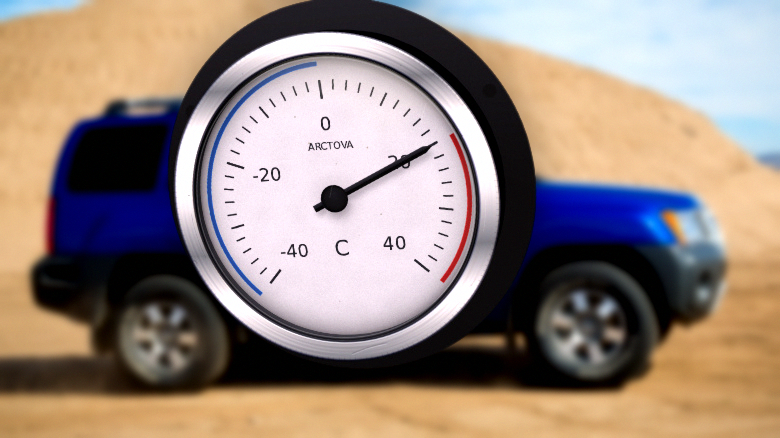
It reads 20 °C
